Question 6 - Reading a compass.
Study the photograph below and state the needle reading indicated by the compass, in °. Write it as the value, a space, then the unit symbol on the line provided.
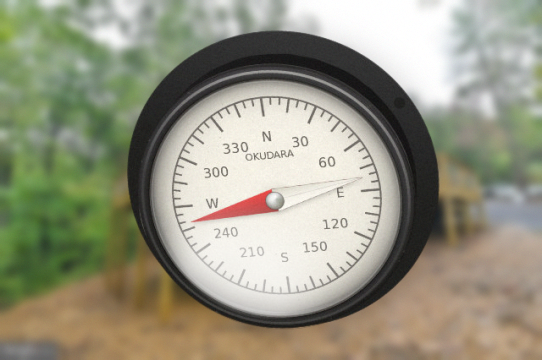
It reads 260 °
